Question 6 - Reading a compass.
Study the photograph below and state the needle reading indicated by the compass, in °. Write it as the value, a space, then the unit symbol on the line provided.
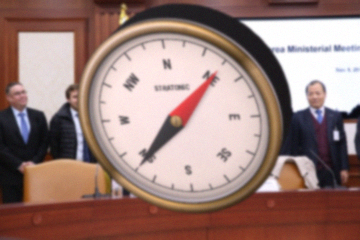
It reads 45 °
